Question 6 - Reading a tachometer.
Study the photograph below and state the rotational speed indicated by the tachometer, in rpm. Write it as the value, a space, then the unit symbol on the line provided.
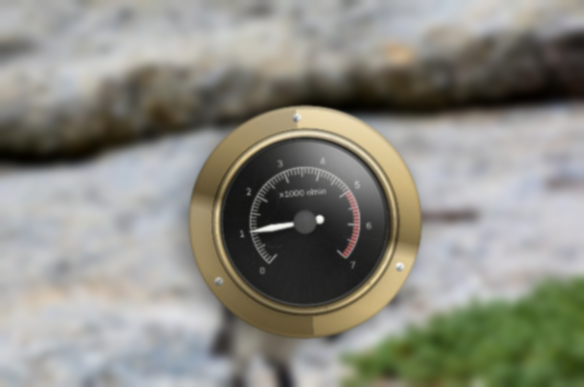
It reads 1000 rpm
